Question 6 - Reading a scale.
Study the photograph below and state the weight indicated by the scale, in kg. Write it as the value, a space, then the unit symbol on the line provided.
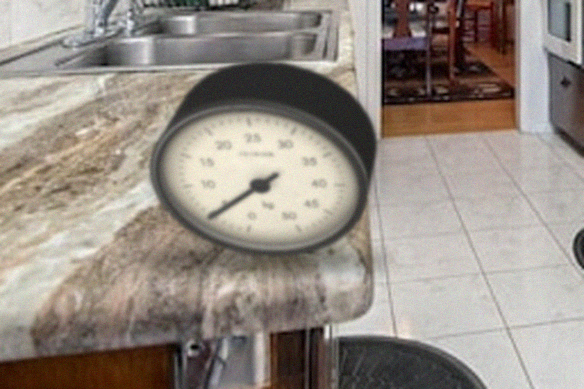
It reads 5 kg
